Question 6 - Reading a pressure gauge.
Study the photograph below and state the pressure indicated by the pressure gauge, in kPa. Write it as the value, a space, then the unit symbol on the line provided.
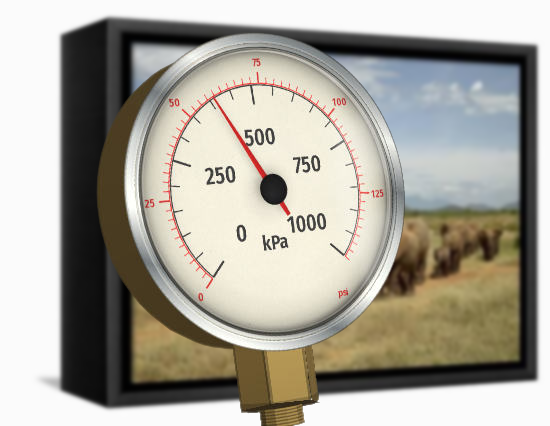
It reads 400 kPa
